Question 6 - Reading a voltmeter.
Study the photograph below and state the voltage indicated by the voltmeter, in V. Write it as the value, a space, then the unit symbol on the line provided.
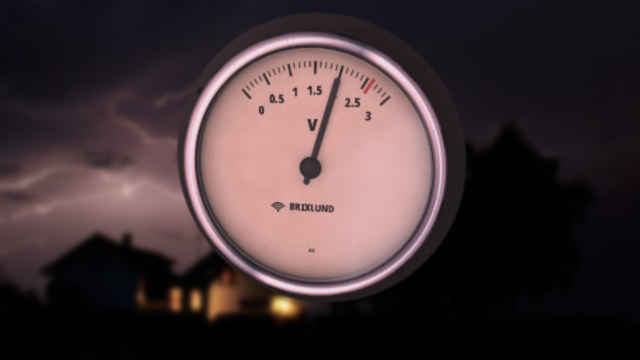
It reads 2 V
